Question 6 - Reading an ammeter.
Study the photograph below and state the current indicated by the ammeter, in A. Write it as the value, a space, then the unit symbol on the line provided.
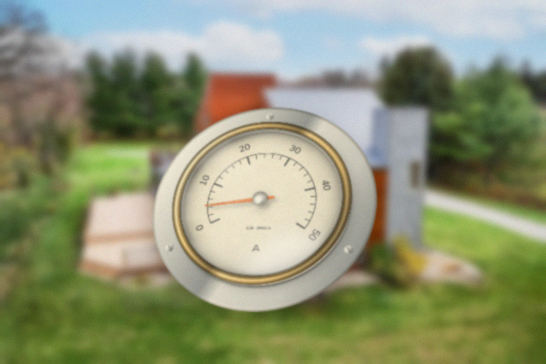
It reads 4 A
